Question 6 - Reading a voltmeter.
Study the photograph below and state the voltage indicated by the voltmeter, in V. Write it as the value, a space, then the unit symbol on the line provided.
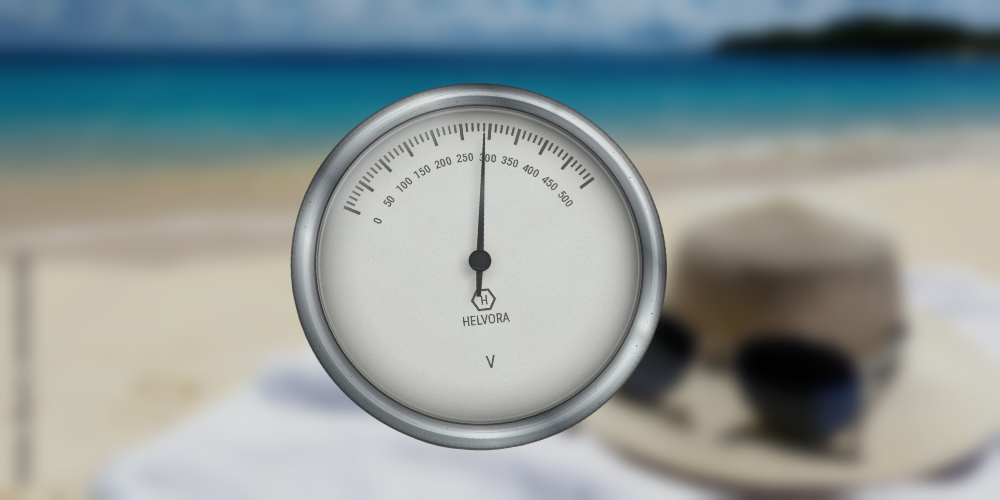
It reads 290 V
